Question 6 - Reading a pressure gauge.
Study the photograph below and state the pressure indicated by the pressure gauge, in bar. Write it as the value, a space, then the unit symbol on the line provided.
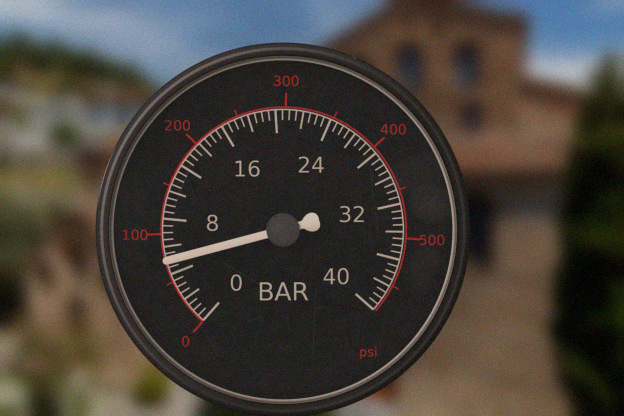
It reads 5 bar
